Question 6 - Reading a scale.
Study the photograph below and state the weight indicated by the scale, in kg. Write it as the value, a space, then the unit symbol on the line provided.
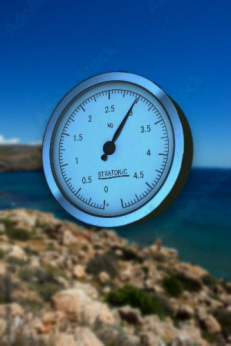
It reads 3 kg
